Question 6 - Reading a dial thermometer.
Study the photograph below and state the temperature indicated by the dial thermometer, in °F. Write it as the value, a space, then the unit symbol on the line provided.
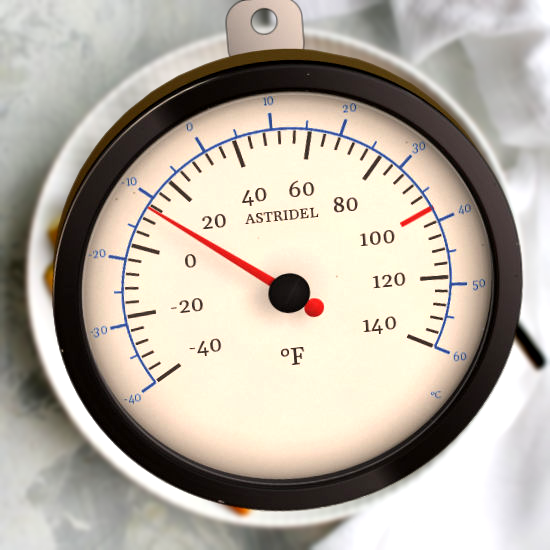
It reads 12 °F
